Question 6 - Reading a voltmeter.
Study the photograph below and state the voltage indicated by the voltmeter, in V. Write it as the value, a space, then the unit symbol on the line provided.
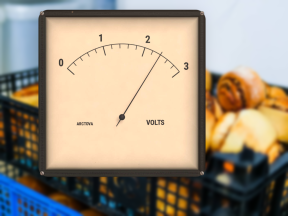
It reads 2.4 V
